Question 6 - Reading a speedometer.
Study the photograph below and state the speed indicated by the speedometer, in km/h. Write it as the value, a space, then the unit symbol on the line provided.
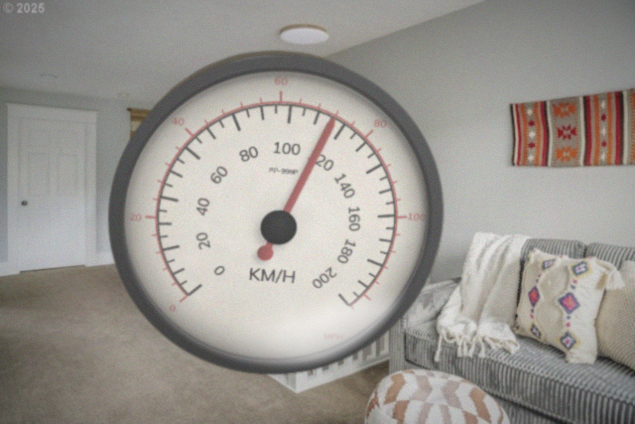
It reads 115 km/h
